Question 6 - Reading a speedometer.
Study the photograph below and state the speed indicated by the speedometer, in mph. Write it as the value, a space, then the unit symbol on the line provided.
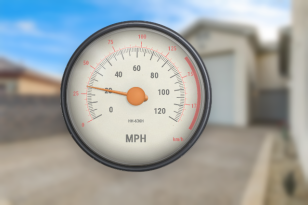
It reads 20 mph
